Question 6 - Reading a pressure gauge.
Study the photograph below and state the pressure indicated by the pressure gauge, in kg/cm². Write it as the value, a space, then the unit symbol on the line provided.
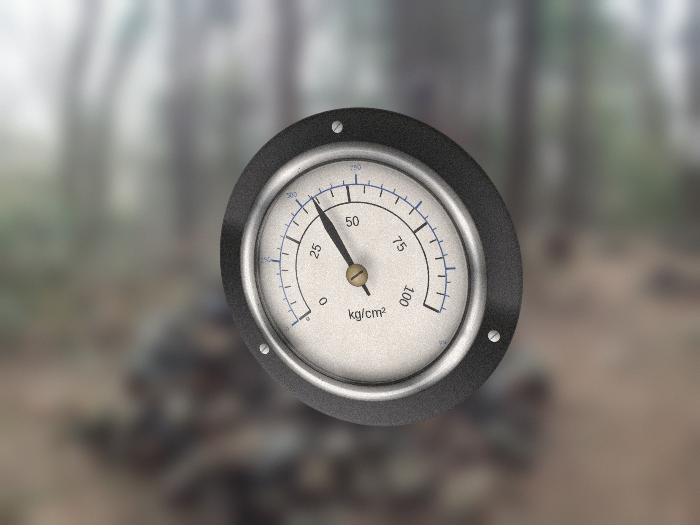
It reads 40 kg/cm²
